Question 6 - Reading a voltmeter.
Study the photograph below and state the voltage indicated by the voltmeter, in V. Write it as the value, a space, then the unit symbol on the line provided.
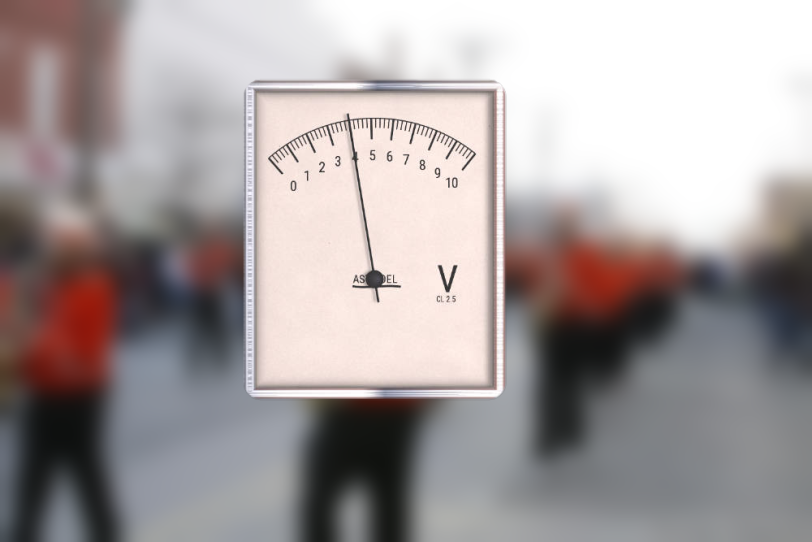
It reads 4 V
